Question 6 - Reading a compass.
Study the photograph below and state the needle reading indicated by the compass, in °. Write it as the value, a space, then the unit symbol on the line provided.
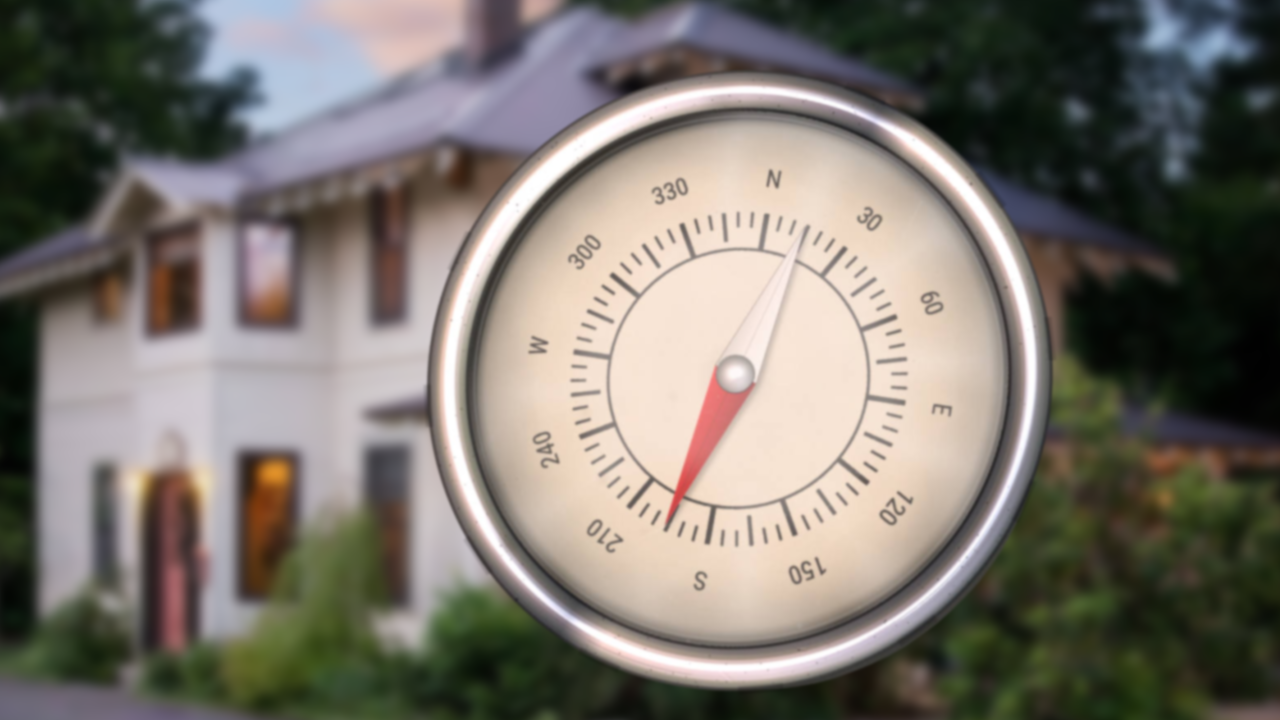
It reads 195 °
